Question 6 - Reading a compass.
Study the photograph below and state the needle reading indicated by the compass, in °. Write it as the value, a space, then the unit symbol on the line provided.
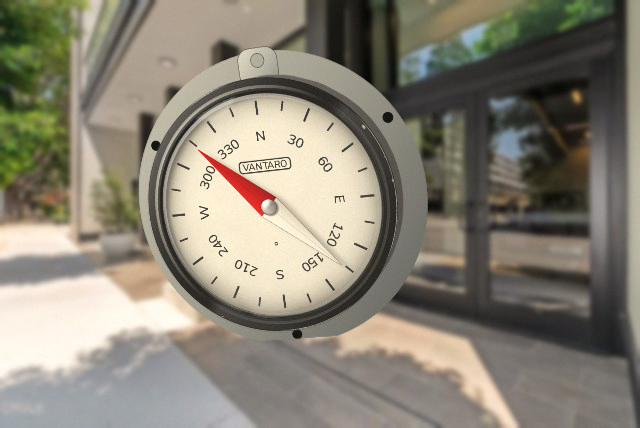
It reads 315 °
